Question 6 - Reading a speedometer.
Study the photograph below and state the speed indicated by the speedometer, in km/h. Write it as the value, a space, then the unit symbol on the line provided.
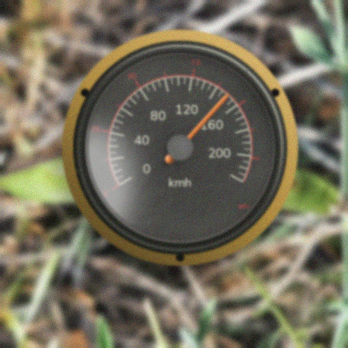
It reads 150 km/h
